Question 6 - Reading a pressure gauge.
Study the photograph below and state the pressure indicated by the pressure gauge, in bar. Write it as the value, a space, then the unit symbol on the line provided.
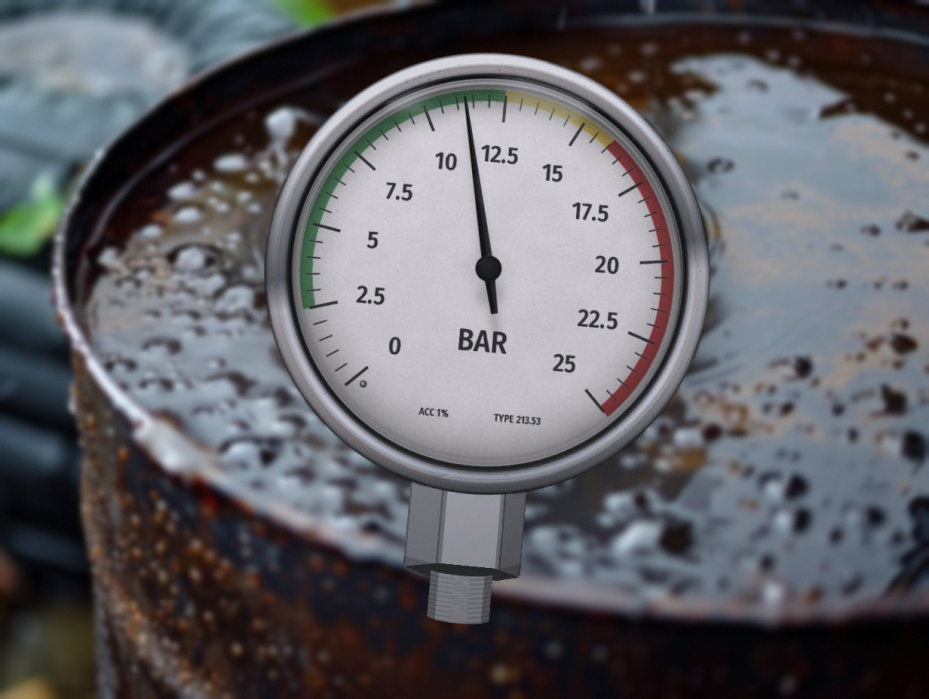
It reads 11.25 bar
